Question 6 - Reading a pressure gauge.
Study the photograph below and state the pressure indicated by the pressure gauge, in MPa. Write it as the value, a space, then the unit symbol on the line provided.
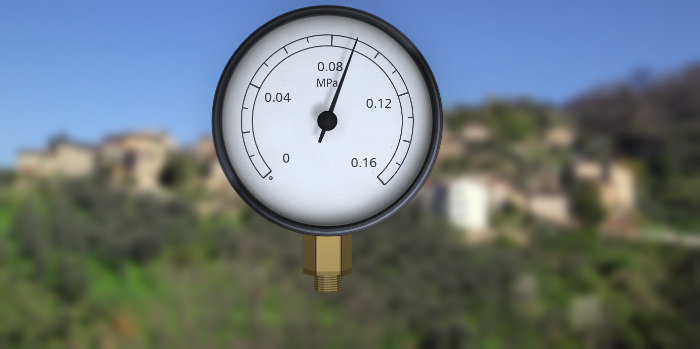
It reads 0.09 MPa
